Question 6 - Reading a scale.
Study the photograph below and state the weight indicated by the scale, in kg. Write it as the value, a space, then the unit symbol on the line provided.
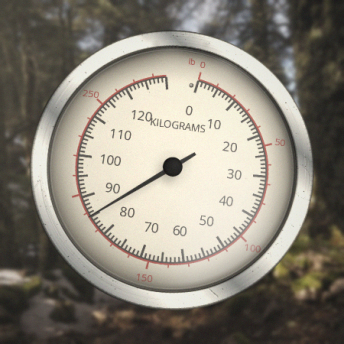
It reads 85 kg
